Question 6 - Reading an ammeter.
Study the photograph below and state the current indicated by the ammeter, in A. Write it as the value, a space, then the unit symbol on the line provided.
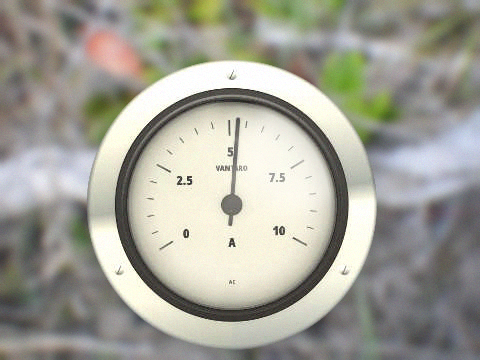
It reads 5.25 A
